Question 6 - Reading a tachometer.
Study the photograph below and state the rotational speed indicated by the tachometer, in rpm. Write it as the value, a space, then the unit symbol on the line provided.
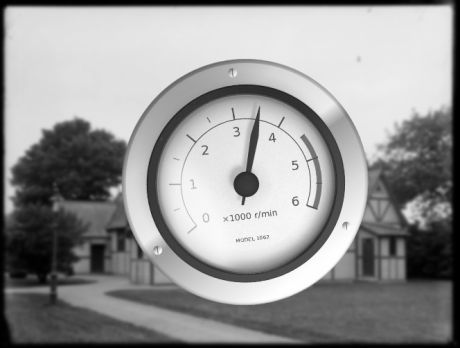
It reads 3500 rpm
